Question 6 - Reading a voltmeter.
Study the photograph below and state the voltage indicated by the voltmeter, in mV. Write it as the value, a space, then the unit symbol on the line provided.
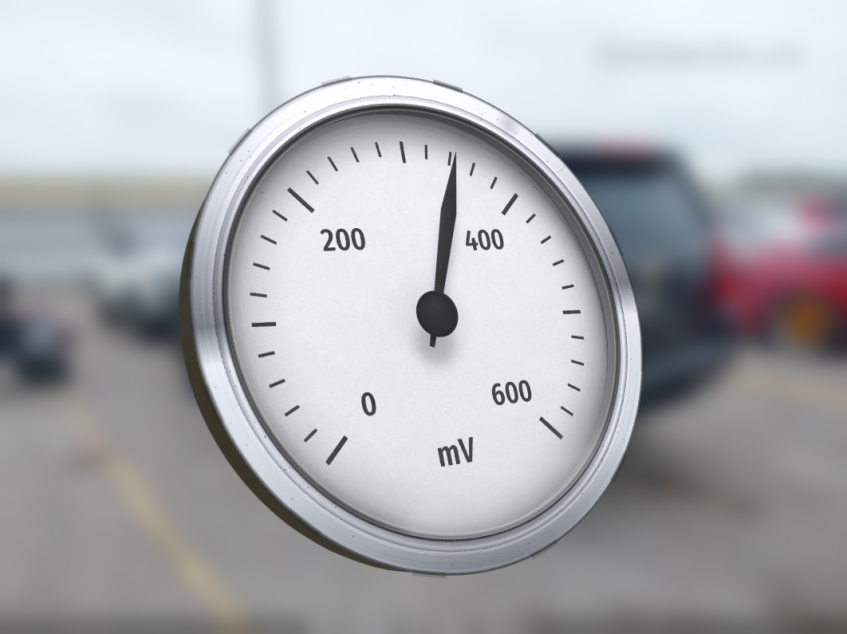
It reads 340 mV
